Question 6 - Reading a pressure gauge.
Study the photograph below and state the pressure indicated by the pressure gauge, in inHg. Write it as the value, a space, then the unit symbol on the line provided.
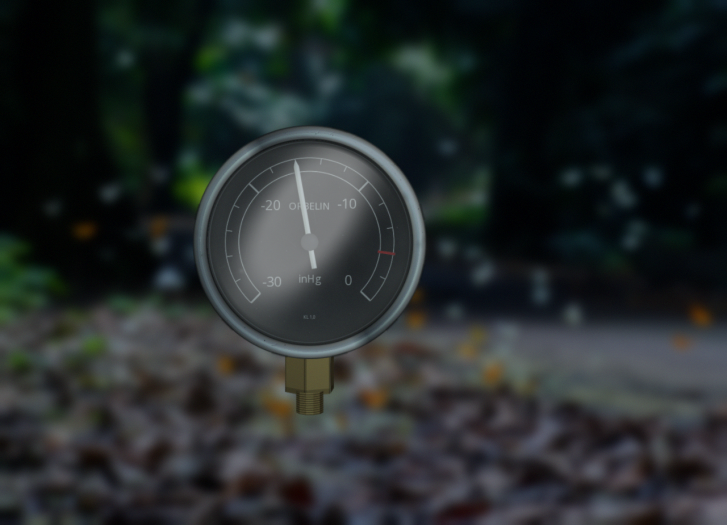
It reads -16 inHg
